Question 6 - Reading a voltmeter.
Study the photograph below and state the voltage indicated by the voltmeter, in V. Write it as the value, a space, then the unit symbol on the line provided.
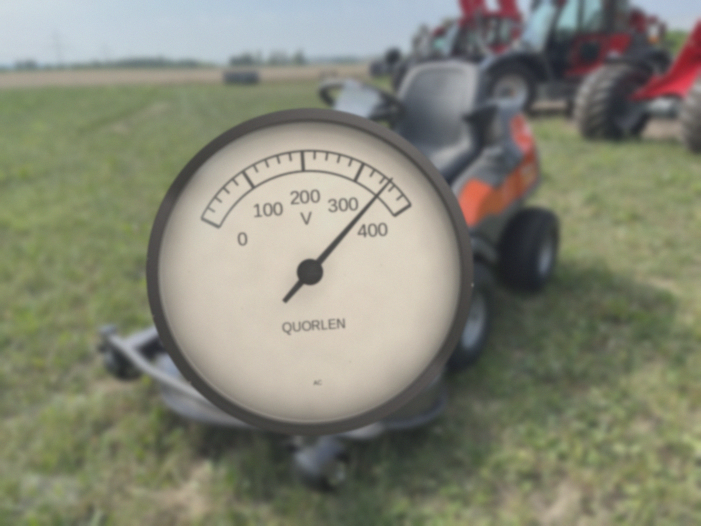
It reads 350 V
